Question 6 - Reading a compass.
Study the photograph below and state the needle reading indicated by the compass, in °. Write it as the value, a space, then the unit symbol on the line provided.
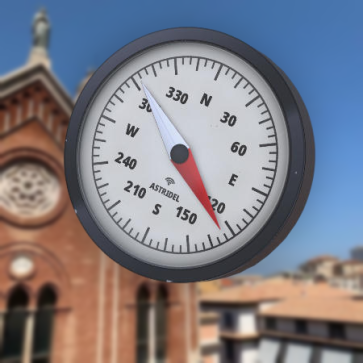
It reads 125 °
